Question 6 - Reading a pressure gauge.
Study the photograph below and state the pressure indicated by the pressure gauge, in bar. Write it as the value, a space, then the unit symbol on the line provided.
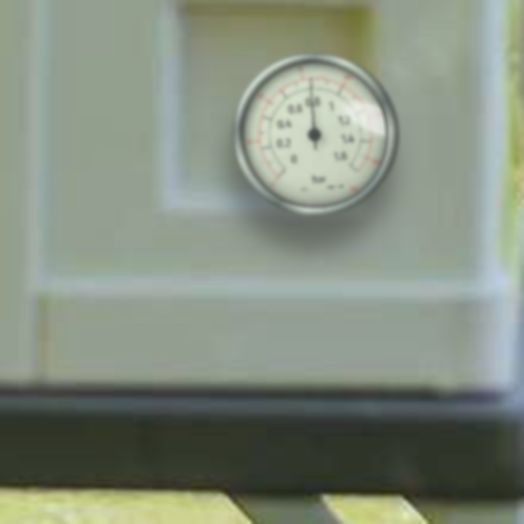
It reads 0.8 bar
